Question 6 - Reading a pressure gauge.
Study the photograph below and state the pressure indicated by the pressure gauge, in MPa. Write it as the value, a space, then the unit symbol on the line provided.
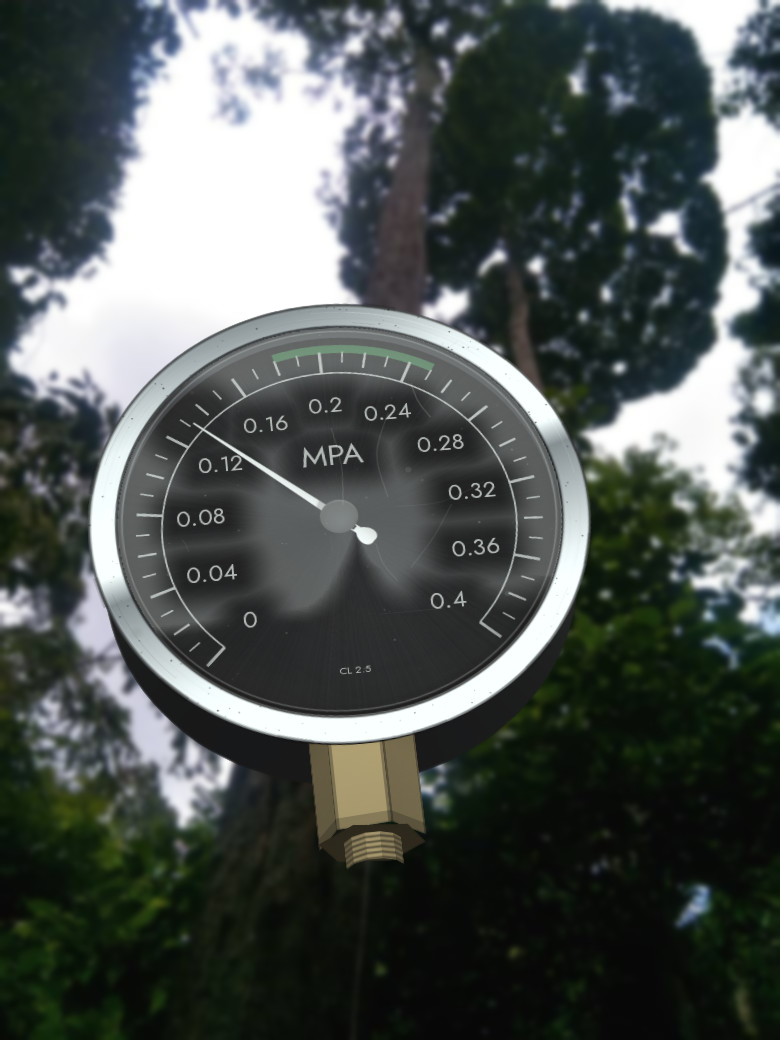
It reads 0.13 MPa
